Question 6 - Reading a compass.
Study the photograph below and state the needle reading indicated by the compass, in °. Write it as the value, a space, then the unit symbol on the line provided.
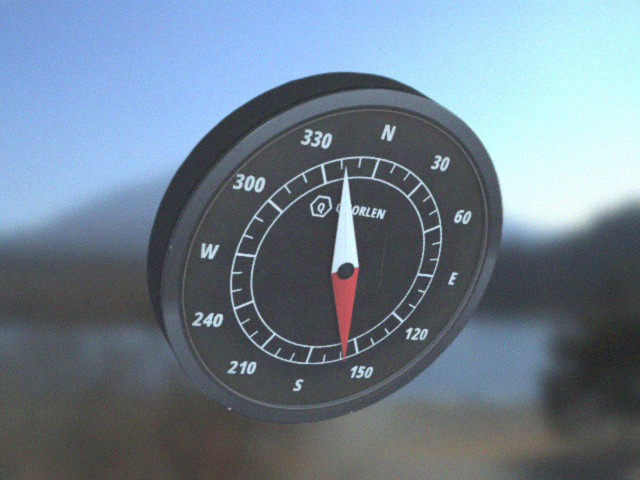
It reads 160 °
